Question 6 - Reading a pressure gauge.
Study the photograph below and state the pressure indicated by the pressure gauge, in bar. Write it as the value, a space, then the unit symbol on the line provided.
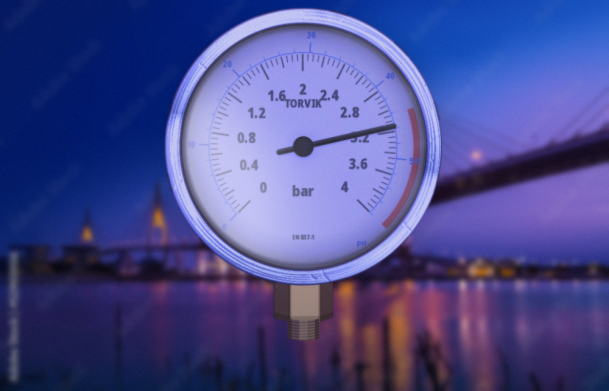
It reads 3.15 bar
